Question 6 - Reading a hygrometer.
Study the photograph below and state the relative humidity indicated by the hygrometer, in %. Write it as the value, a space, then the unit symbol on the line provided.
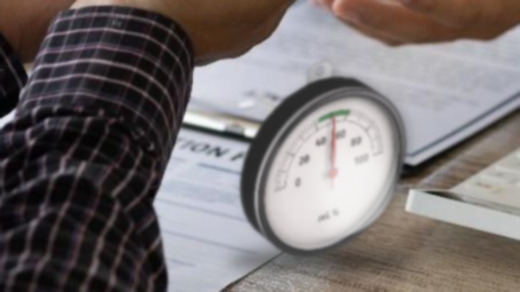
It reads 50 %
